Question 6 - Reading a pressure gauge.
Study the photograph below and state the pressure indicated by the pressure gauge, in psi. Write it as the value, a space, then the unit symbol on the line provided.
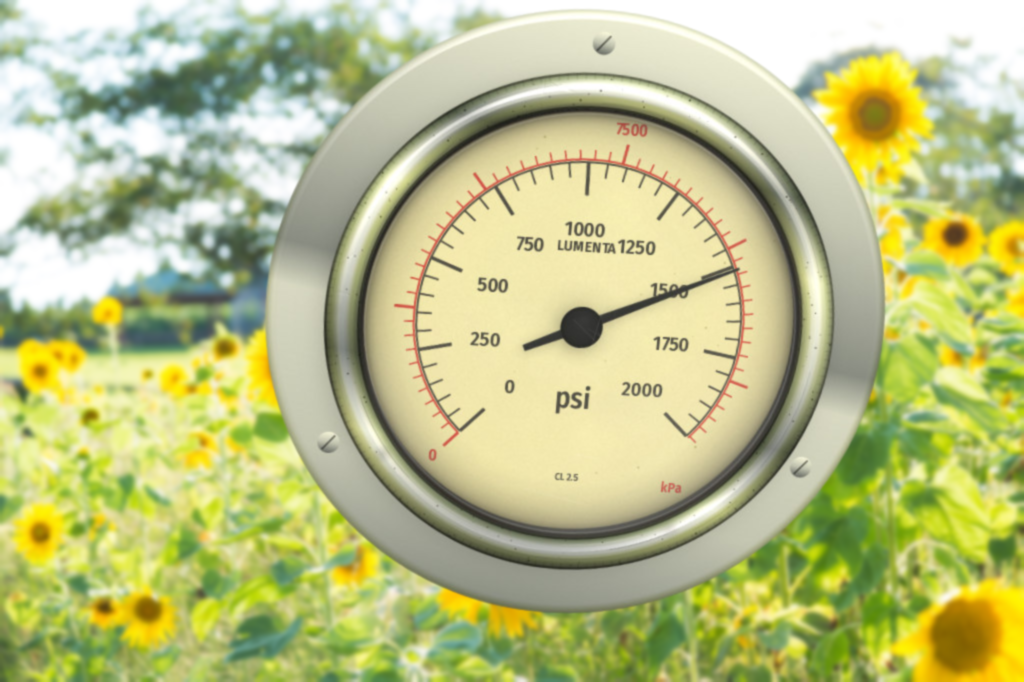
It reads 1500 psi
